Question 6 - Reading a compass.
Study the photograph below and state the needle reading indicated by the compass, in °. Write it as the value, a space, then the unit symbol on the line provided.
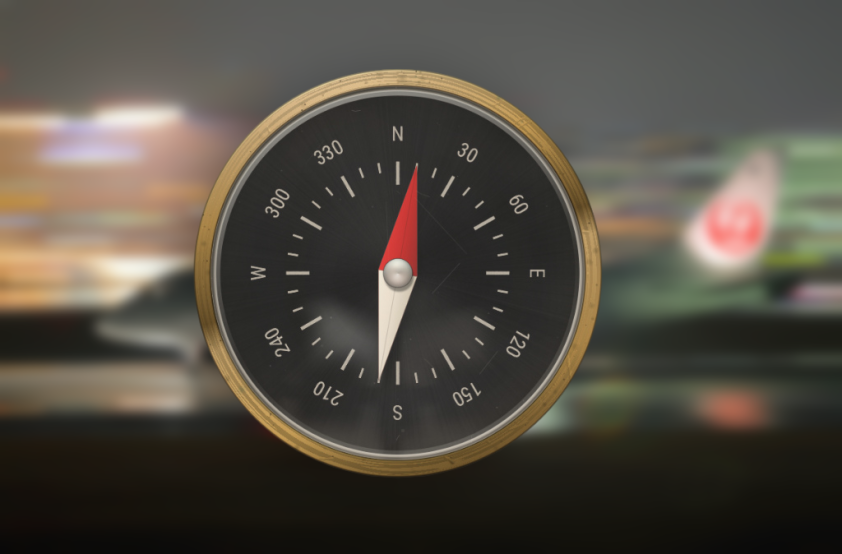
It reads 10 °
